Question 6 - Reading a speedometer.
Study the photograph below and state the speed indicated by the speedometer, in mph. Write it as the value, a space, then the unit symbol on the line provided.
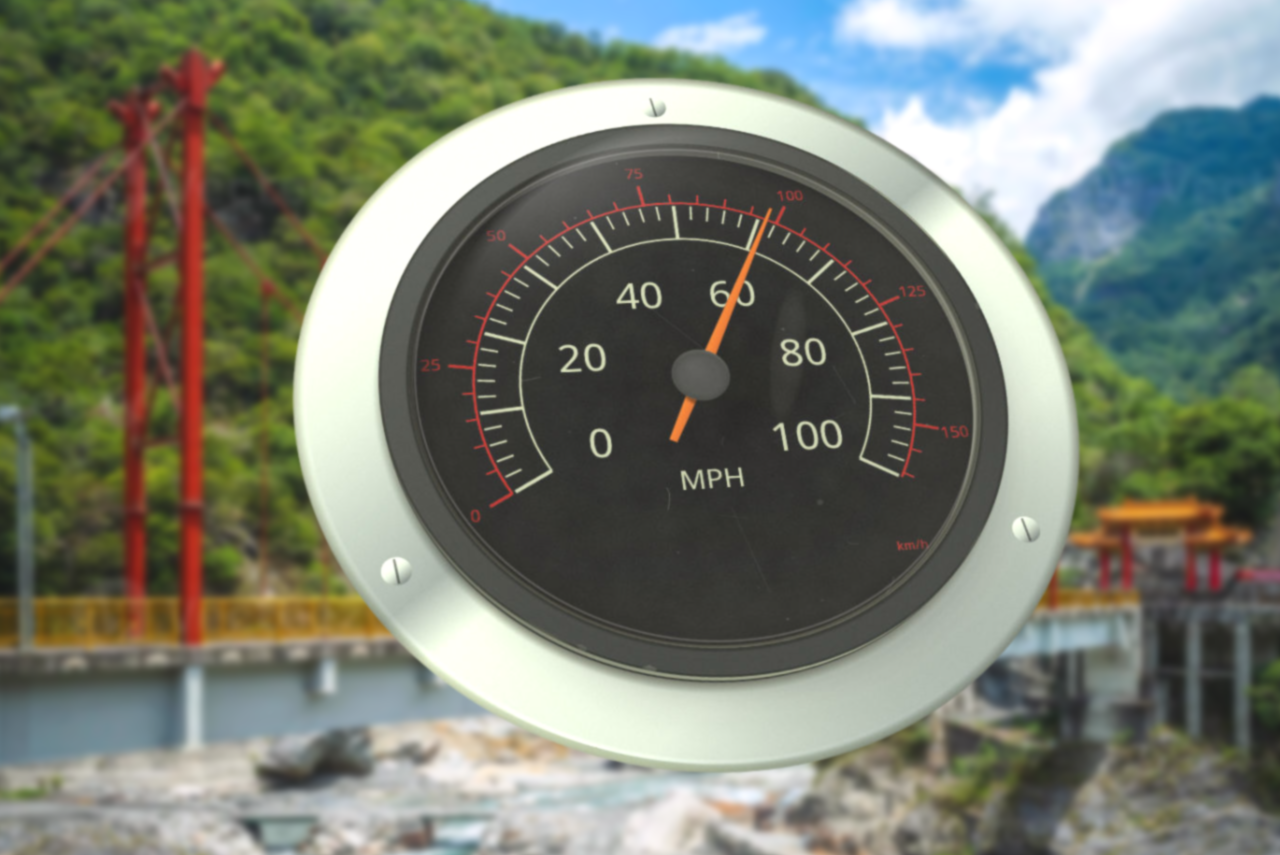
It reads 61 mph
